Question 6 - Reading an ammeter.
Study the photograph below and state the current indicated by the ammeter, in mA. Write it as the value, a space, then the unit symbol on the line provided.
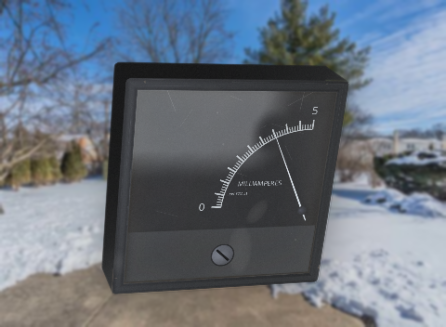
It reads 3.5 mA
